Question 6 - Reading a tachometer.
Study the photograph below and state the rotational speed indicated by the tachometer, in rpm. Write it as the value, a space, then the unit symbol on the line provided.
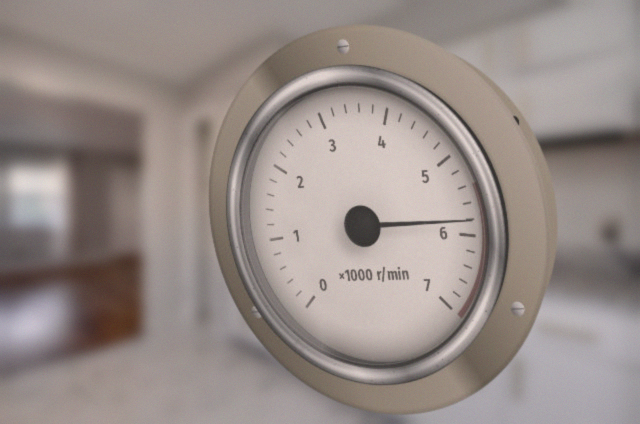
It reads 5800 rpm
